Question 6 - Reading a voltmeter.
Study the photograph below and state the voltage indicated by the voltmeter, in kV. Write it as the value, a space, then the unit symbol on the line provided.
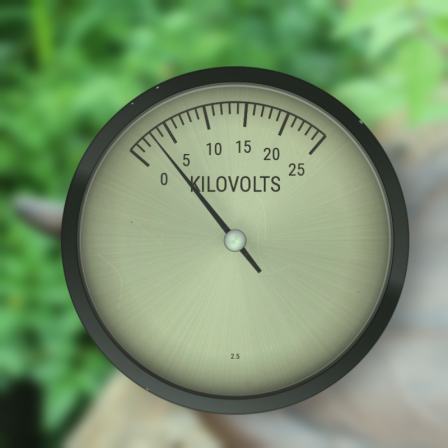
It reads 3 kV
